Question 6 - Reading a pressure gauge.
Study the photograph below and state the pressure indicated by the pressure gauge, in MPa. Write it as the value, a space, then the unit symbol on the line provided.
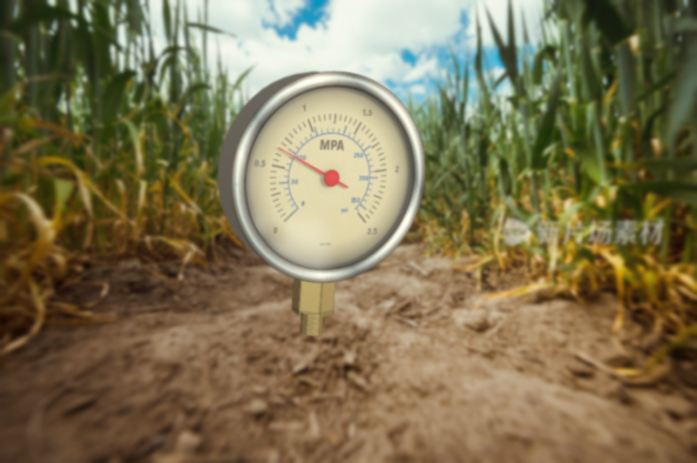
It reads 0.65 MPa
